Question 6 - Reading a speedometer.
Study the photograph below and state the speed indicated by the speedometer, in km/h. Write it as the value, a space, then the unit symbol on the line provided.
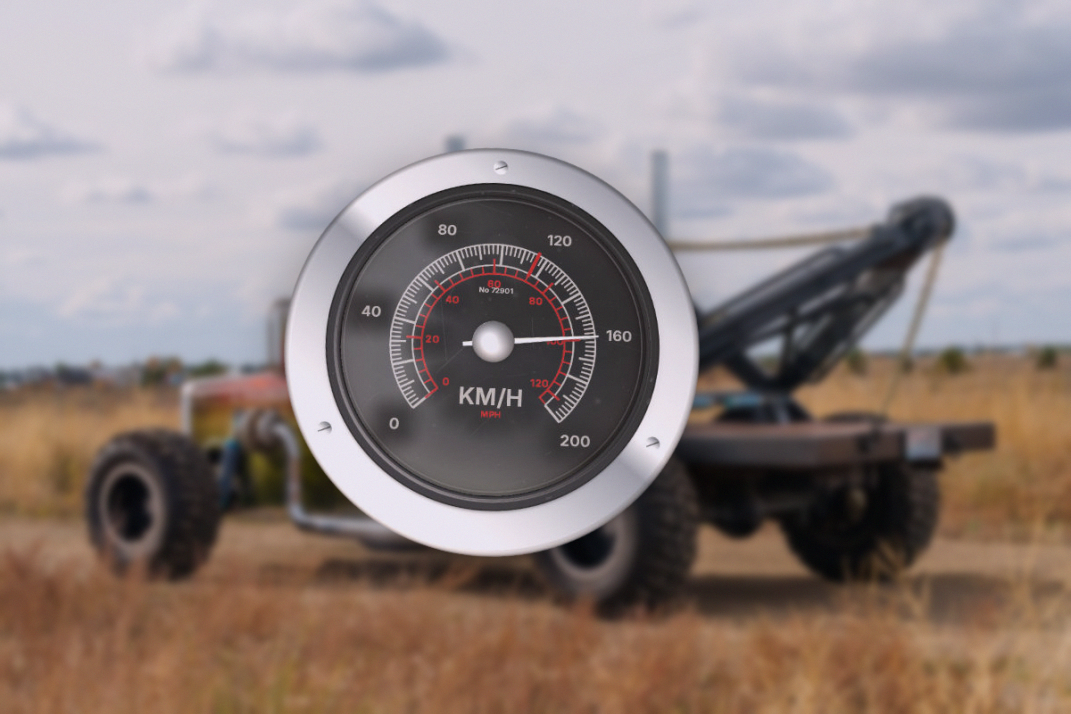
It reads 160 km/h
